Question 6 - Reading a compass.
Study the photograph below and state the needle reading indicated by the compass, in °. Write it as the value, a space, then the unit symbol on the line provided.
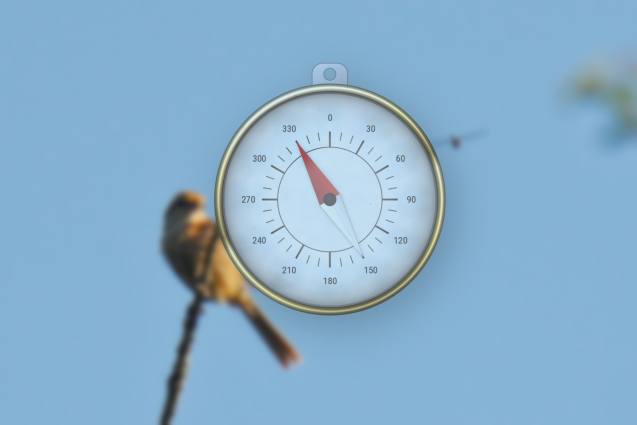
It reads 330 °
